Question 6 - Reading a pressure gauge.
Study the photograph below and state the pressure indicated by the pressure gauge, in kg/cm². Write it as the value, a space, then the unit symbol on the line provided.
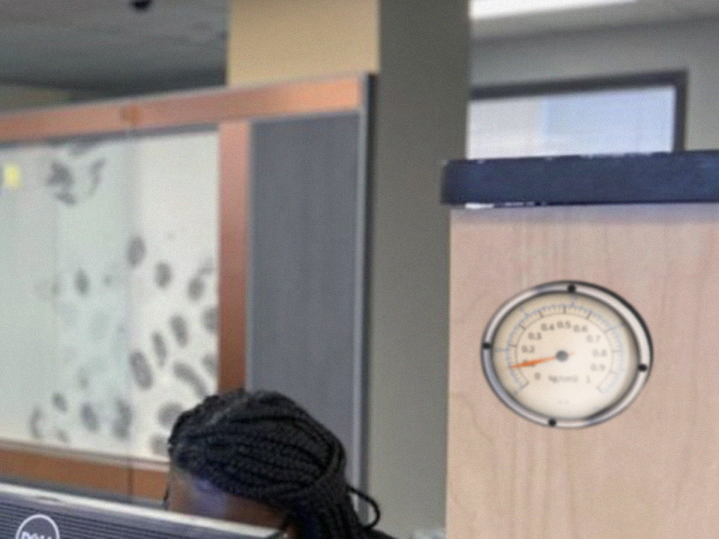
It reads 0.1 kg/cm²
